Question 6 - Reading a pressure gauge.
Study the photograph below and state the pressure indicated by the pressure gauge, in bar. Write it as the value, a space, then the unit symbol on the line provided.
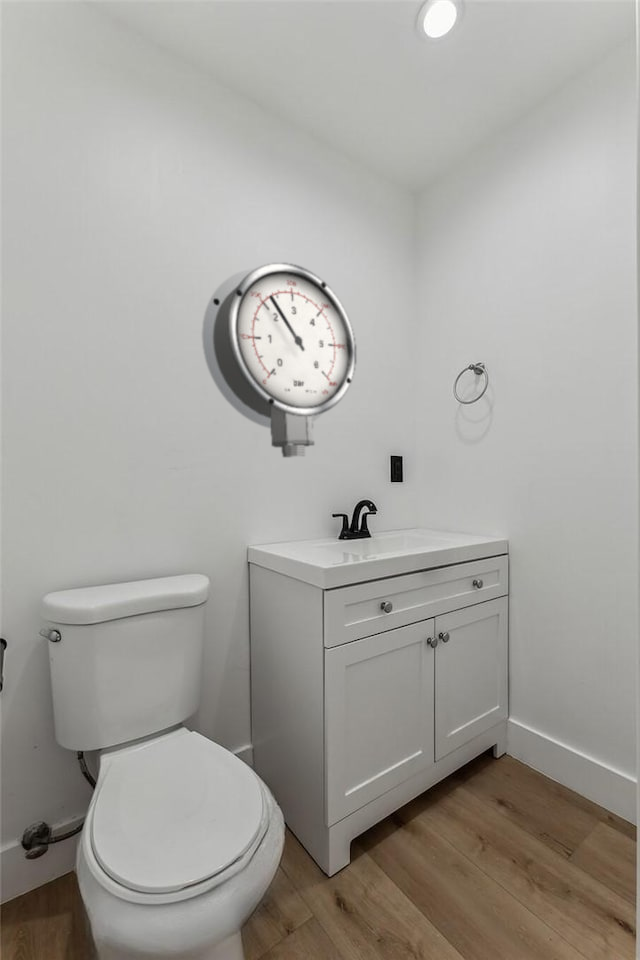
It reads 2.25 bar
